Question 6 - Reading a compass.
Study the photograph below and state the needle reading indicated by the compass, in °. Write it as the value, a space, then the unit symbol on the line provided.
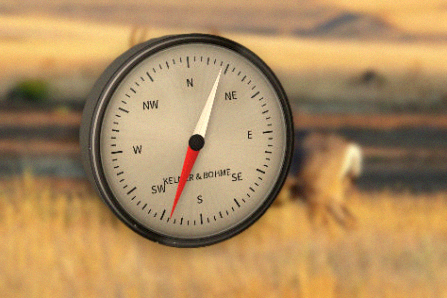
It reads 205 °
